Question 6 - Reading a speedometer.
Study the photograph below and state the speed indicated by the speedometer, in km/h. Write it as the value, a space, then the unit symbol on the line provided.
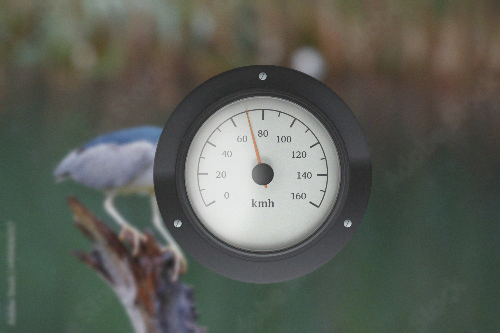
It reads 70 km/h
